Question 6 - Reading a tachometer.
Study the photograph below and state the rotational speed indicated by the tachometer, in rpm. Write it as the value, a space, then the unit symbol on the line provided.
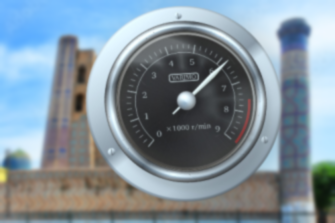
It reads 6200 rpm
